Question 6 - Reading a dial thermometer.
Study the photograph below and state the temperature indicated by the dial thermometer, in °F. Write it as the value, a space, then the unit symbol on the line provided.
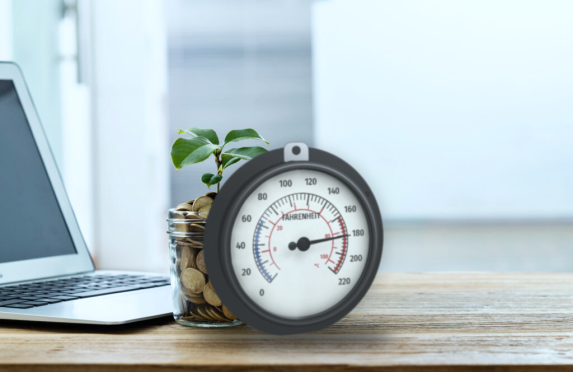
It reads 180 °F
